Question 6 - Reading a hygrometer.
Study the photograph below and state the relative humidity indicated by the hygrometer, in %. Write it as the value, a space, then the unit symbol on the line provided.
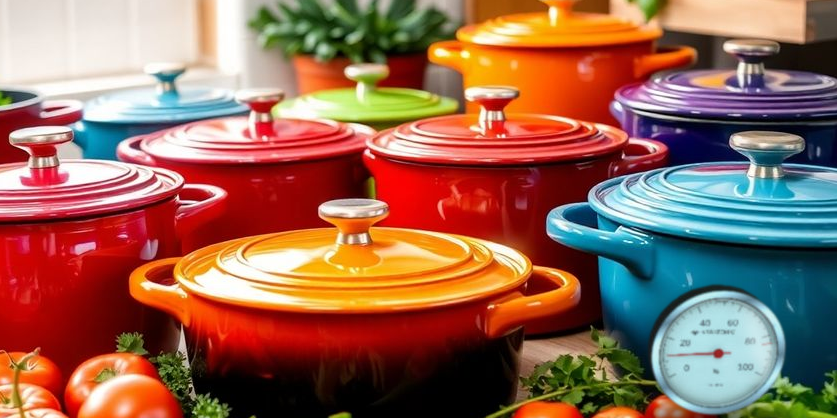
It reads 12 %
